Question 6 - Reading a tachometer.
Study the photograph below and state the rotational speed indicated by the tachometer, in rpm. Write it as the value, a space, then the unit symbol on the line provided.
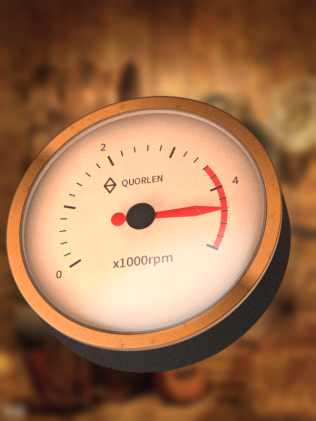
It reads 4400 rpm
